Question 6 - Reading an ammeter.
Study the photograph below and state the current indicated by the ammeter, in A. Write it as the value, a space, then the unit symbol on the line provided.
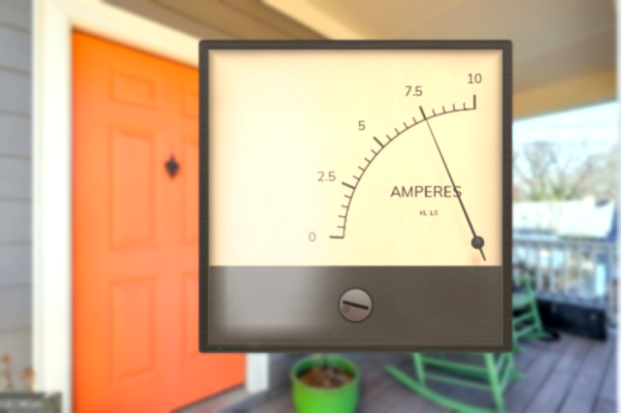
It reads 7.5 A
